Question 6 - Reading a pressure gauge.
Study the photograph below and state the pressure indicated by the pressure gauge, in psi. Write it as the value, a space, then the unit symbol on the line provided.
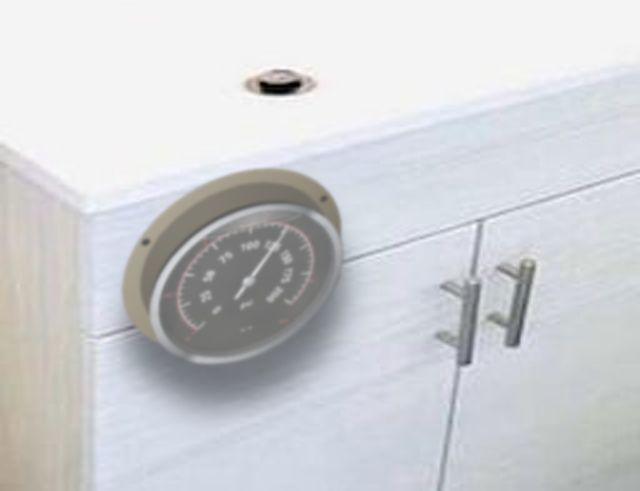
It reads 125 psi
